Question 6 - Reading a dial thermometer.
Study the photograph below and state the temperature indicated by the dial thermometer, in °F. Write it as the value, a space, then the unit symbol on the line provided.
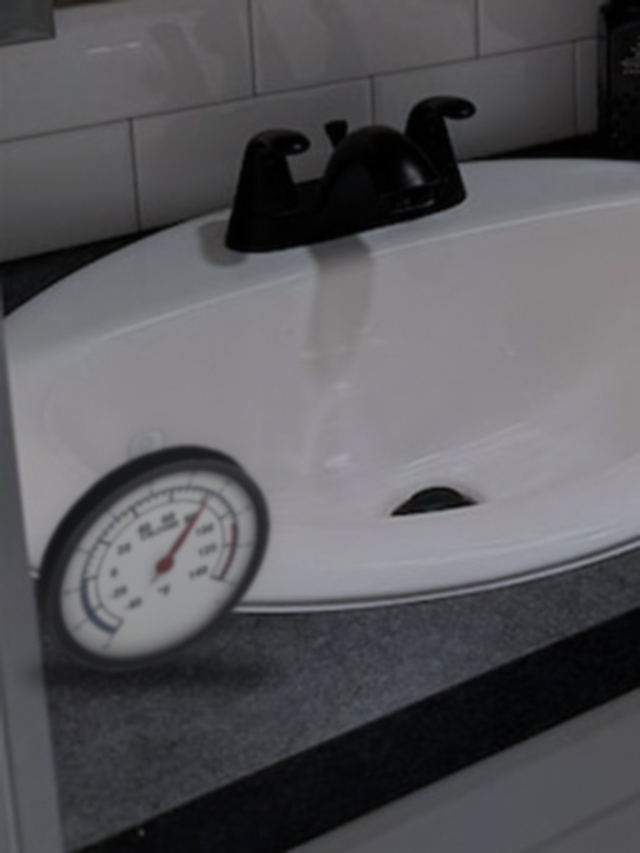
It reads 80 °F
